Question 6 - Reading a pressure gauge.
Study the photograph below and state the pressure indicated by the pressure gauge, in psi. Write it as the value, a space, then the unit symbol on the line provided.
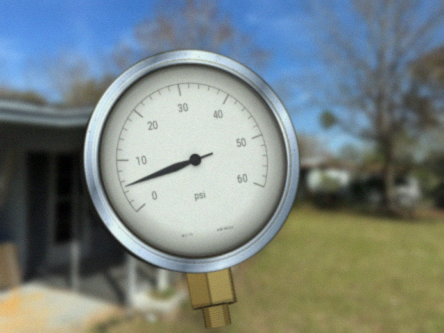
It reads 5 psi
